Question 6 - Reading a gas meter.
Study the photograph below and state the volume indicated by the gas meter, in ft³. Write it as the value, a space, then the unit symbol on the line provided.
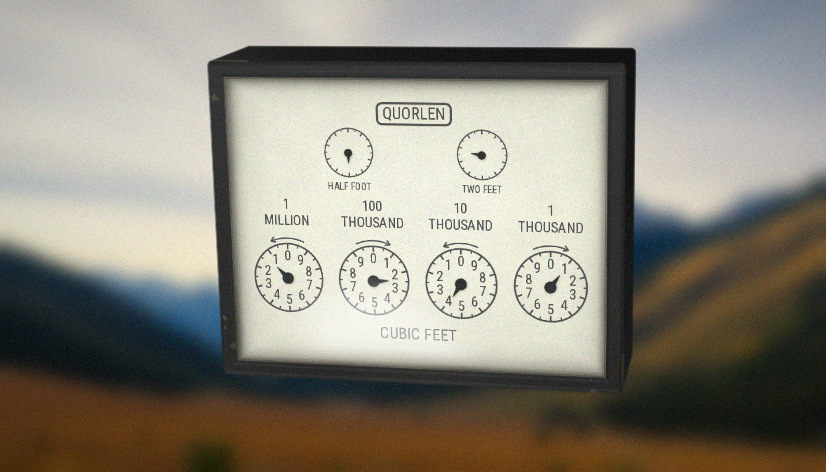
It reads 124100 ft³
